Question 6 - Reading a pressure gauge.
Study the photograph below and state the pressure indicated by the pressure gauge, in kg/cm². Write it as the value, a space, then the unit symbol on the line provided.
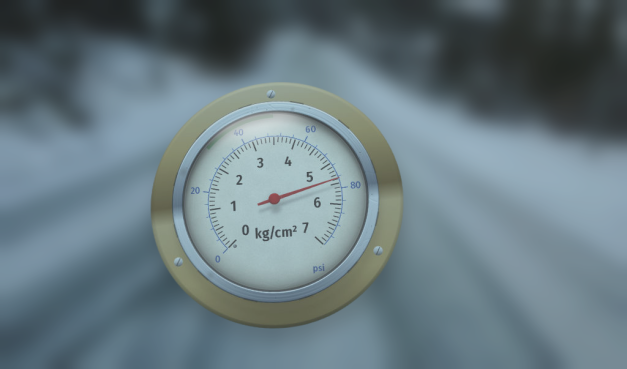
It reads 5.4 kg/cm²
